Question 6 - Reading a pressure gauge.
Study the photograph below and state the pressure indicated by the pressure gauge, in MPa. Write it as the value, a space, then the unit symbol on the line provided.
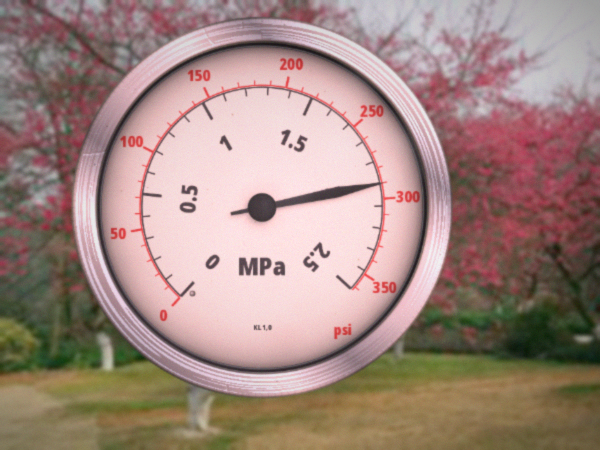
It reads 2 MPa
